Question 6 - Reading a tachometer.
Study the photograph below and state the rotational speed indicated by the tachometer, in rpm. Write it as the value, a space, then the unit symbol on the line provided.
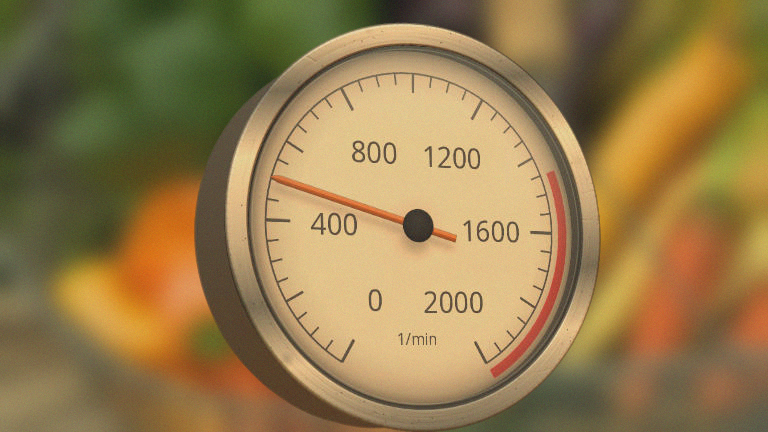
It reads 500 rpm
